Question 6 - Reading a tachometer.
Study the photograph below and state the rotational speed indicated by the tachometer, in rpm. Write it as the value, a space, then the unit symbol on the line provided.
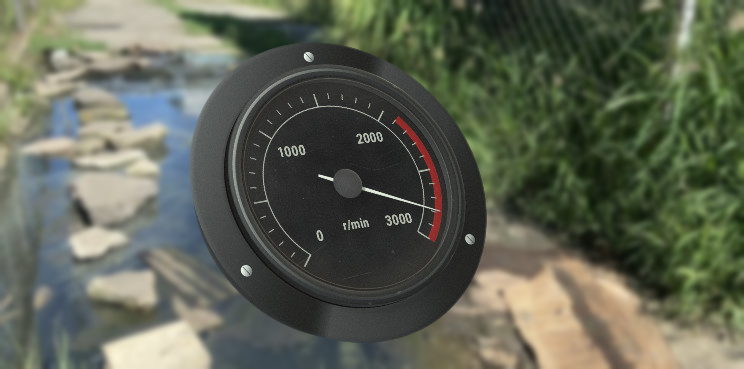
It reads 2800 rpm
